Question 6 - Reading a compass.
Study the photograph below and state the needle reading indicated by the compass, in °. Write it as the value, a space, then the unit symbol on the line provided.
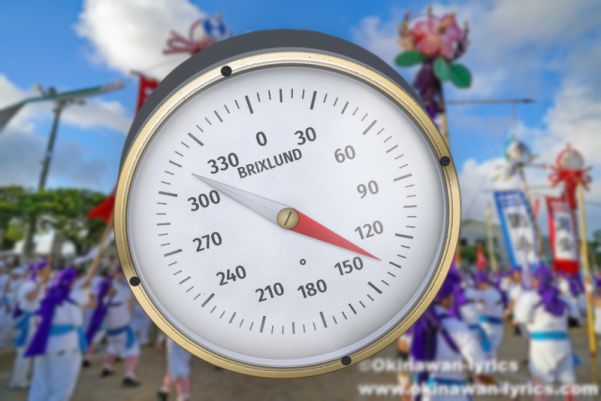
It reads 135 °
